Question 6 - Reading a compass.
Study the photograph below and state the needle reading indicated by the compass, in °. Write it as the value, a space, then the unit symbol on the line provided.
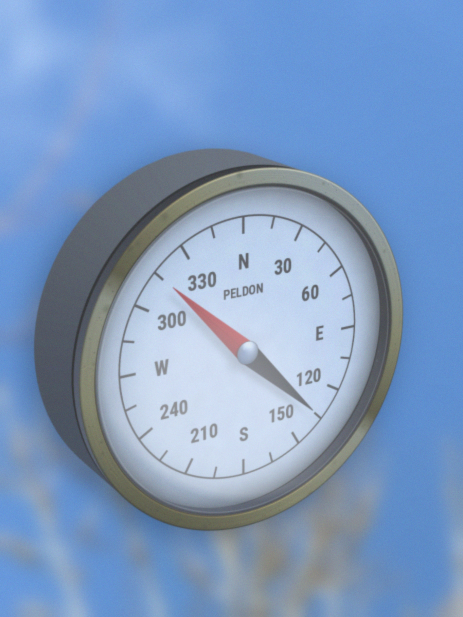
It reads 315 °
